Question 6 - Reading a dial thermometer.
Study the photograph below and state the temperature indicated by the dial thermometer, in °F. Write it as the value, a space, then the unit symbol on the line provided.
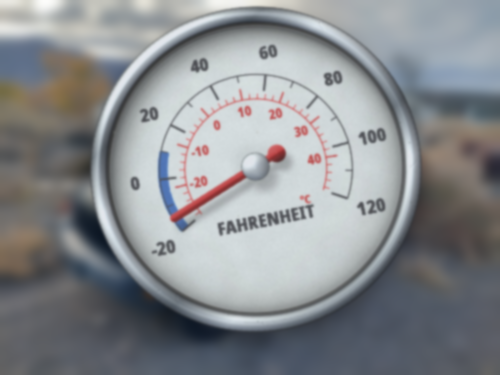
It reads -15 °F
